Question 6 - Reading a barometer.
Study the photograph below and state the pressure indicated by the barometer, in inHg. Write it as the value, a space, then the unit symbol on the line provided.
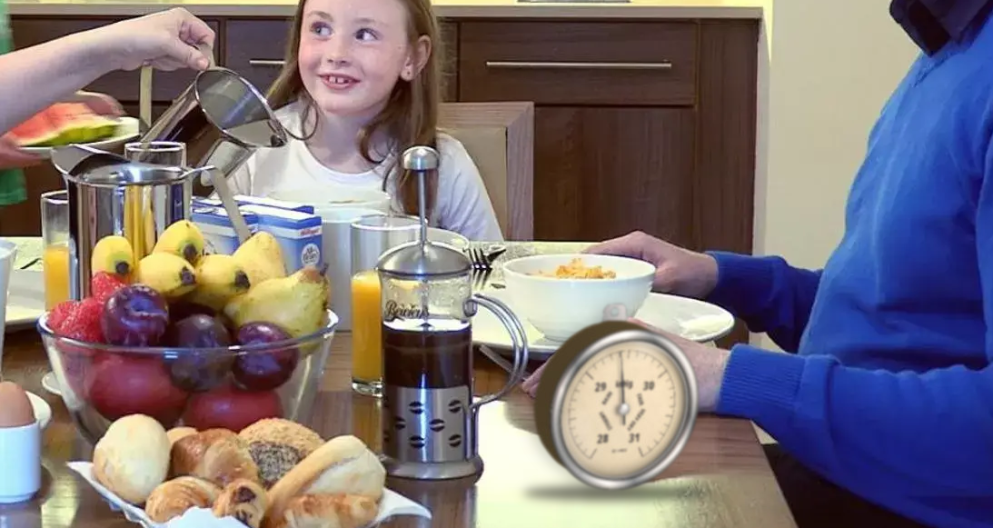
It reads 29.4 inHg
